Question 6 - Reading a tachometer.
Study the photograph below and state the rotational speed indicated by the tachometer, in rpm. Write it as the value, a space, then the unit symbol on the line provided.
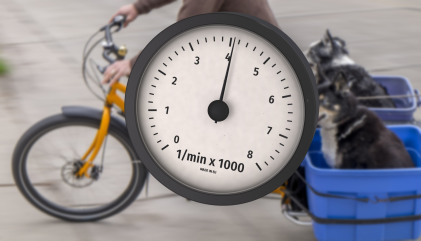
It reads 4100 rpm
